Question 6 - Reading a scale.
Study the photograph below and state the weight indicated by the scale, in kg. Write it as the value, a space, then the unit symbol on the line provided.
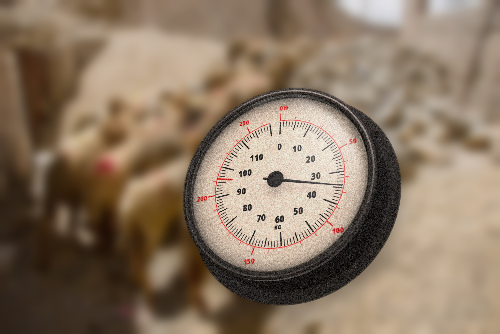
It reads 35 kg
